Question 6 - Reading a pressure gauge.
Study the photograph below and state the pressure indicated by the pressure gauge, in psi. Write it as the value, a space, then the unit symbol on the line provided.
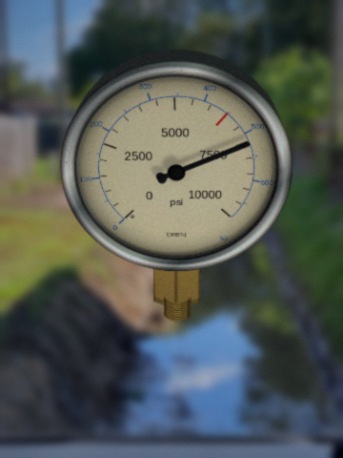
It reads 7500 psi
